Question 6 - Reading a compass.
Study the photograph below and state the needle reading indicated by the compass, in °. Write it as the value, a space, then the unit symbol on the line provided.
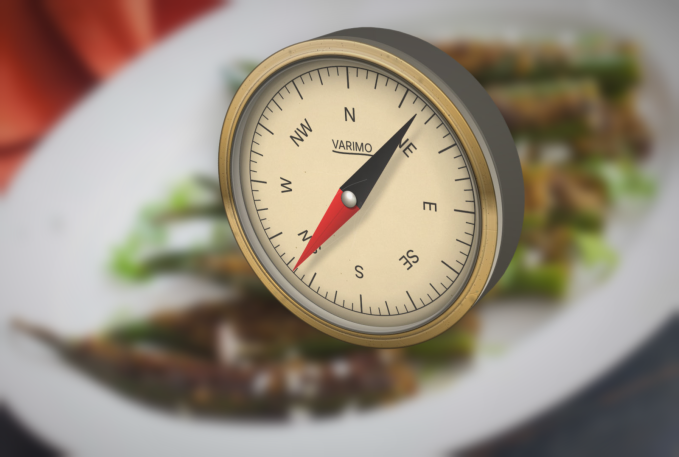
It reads 220 °
